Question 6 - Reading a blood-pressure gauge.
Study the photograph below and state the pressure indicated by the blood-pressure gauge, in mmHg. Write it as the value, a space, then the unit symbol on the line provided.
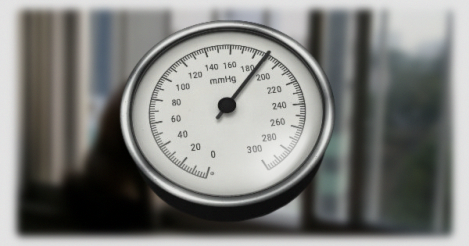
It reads 190 mmHg
